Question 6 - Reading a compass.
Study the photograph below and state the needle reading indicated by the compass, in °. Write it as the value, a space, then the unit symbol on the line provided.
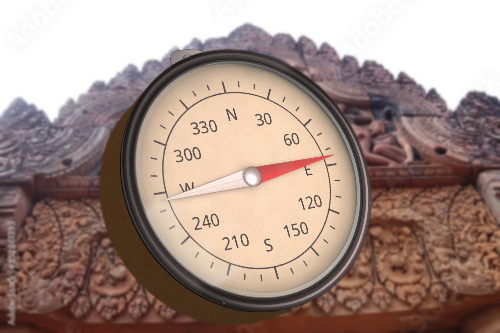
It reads 85 °
